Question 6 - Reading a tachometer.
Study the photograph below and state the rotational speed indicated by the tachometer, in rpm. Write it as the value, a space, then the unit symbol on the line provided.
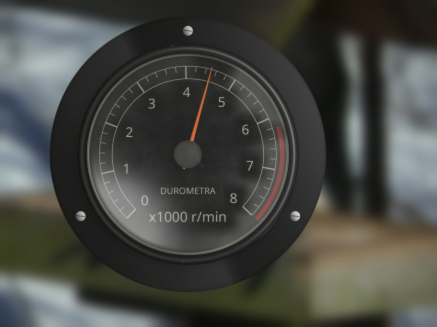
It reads 4500 rpm
